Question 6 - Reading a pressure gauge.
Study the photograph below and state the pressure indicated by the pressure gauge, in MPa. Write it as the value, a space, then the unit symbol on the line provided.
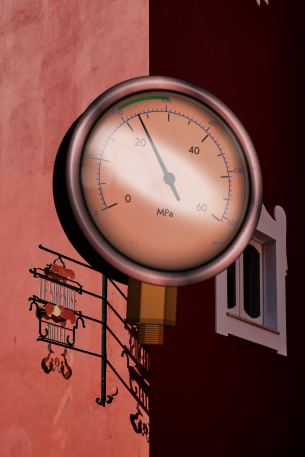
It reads 22.5 MPa
